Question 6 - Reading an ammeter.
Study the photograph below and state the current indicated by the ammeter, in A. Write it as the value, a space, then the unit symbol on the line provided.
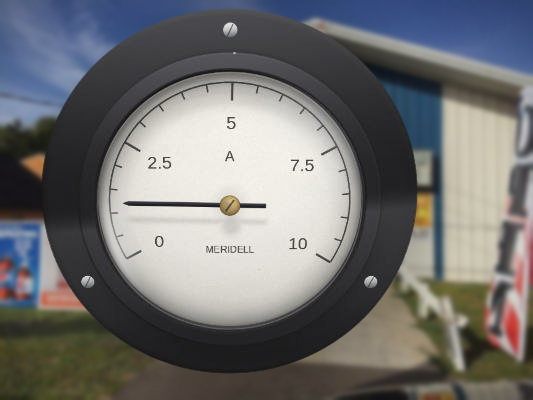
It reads 1.25 A
